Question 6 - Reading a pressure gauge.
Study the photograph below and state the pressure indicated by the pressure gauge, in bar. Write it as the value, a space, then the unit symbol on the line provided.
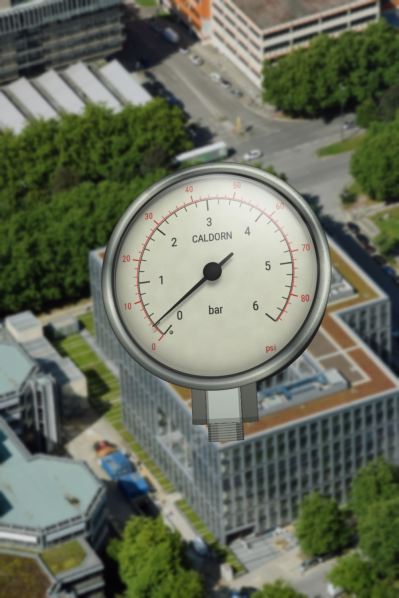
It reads 0.2 bar
